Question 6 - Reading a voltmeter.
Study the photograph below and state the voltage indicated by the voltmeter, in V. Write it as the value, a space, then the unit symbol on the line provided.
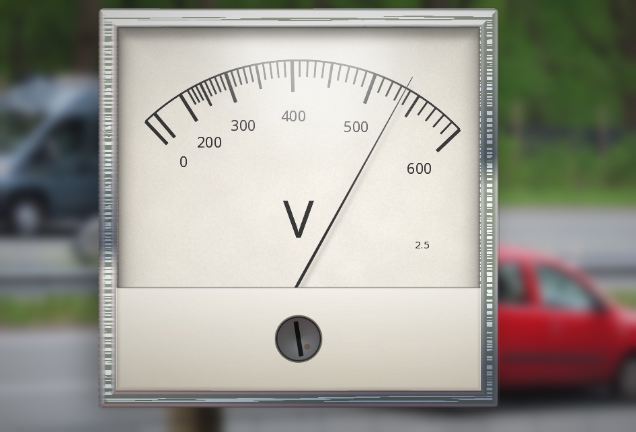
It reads 535 V
